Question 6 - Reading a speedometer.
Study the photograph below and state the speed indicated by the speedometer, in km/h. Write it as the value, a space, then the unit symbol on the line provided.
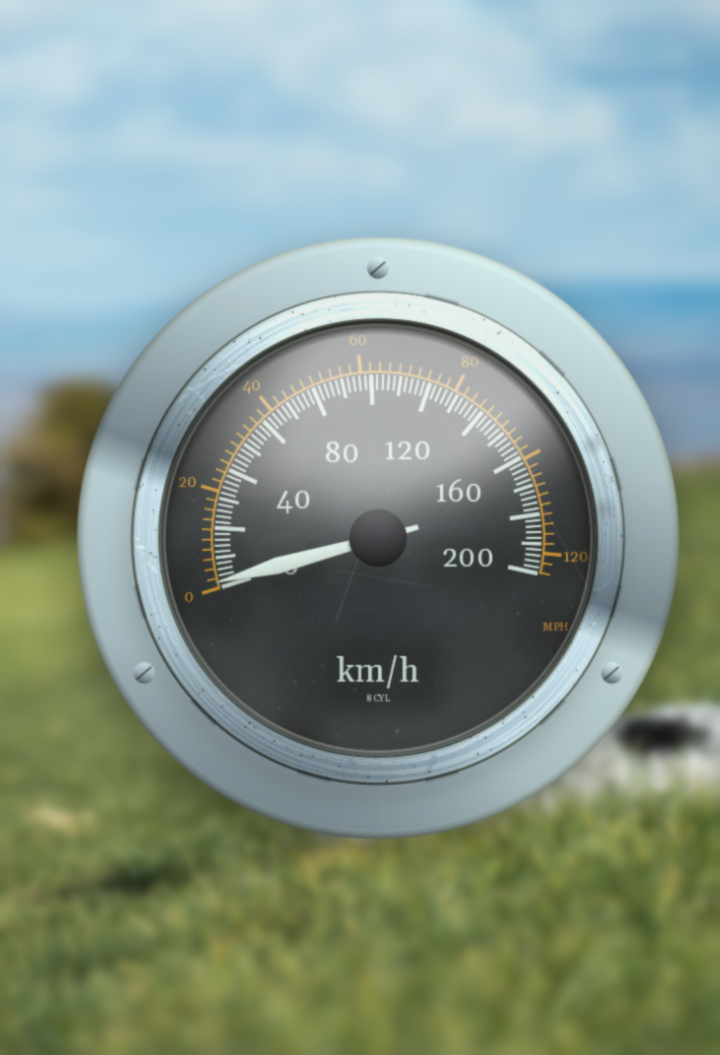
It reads 2 km/h
